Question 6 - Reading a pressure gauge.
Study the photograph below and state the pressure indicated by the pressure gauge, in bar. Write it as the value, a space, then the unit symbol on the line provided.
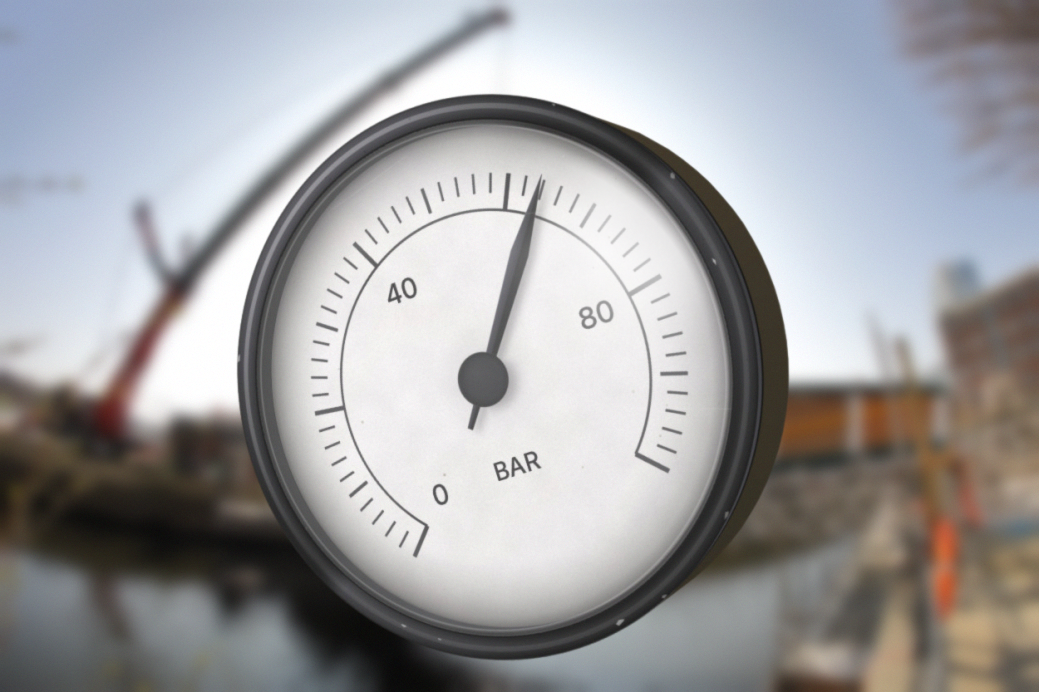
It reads 64 bar
